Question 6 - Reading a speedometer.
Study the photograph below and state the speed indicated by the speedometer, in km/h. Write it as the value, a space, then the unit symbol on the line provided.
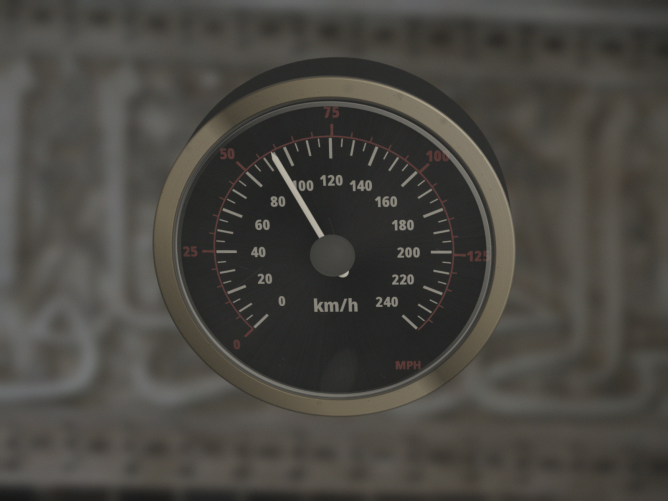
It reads 95 km/h
